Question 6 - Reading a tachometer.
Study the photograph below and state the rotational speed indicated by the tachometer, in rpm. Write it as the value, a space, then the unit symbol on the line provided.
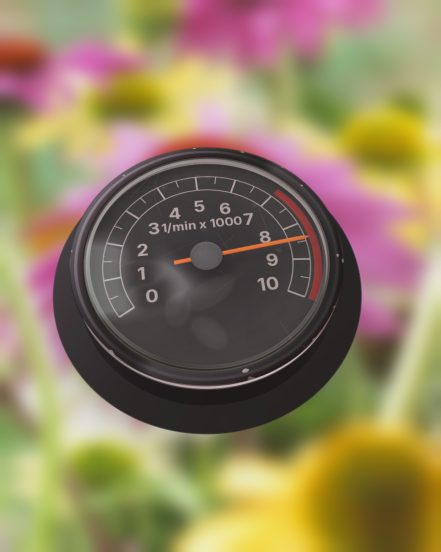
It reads 8500 rpm
